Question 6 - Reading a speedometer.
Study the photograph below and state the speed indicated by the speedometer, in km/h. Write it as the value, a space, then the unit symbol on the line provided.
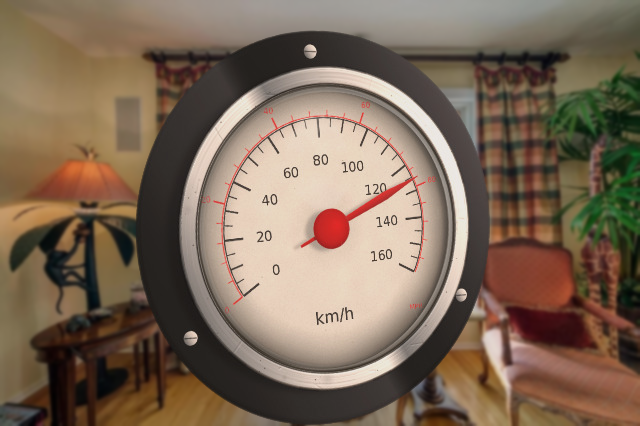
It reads 125 km/h
